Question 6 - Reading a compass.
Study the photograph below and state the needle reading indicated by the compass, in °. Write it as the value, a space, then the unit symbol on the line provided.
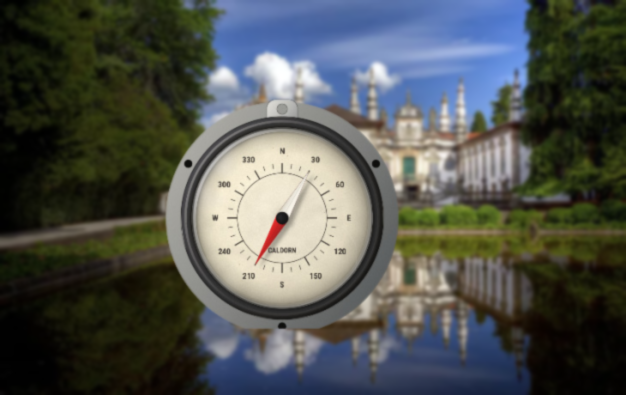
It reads 210 °
